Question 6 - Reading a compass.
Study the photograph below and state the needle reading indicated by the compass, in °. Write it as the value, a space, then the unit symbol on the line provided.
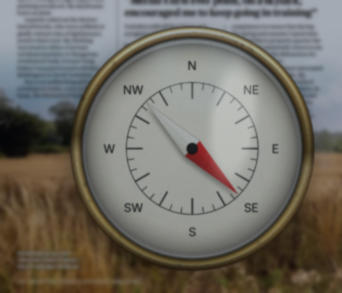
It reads 135 °
